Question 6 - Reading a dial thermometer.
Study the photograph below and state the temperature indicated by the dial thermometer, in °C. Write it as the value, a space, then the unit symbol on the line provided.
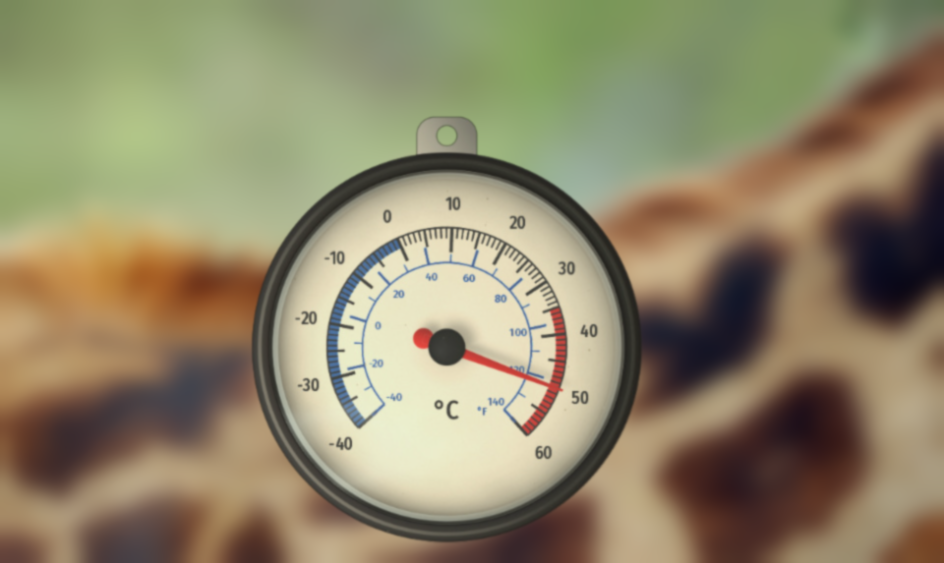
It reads 50 °C
